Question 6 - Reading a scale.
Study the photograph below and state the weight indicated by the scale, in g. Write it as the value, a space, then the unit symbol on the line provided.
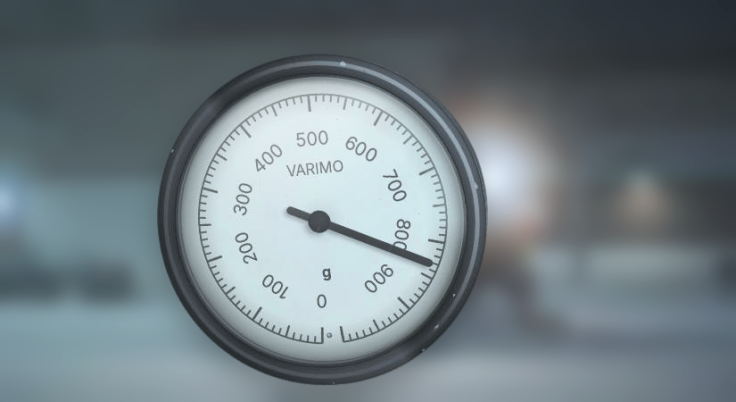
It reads 830 g
